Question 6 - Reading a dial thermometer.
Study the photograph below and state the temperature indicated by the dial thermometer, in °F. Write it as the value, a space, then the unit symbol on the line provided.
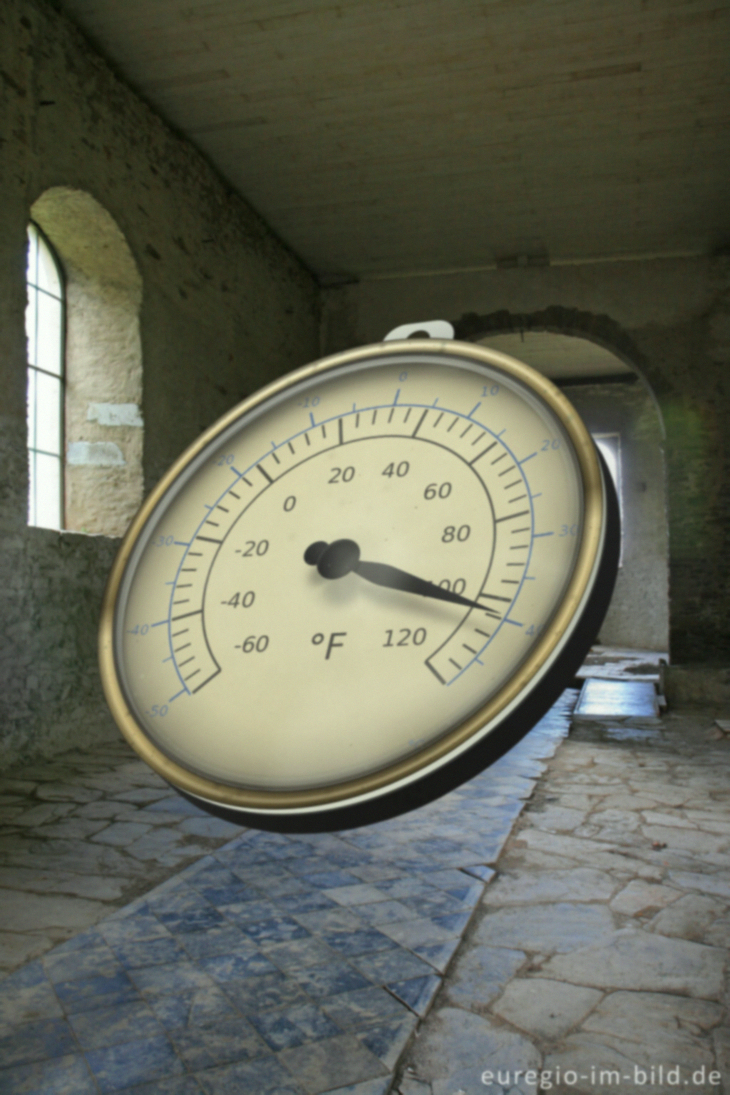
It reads 104 °F
